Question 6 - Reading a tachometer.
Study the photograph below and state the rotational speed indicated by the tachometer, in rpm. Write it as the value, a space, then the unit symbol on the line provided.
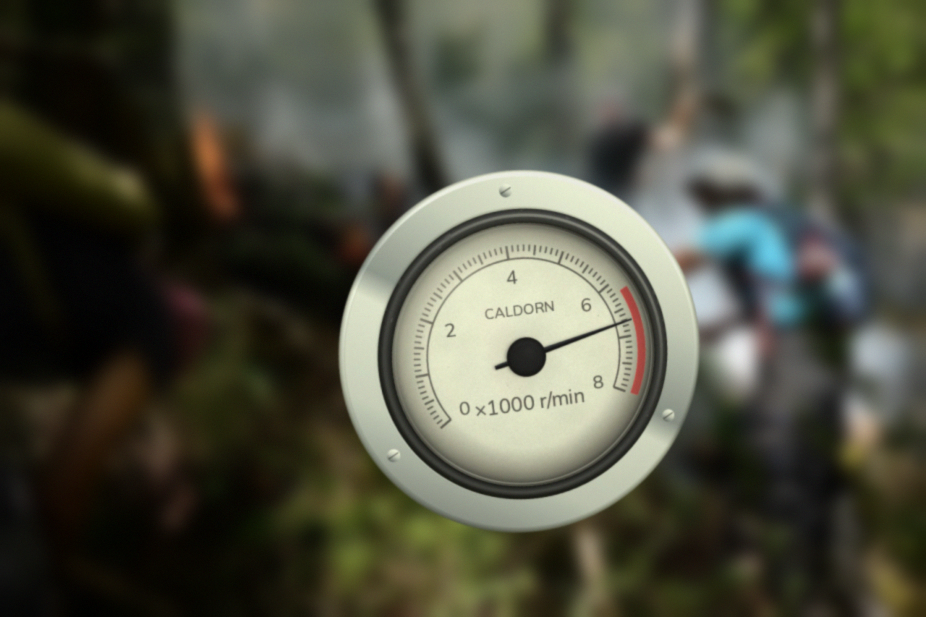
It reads 6700 rpm
